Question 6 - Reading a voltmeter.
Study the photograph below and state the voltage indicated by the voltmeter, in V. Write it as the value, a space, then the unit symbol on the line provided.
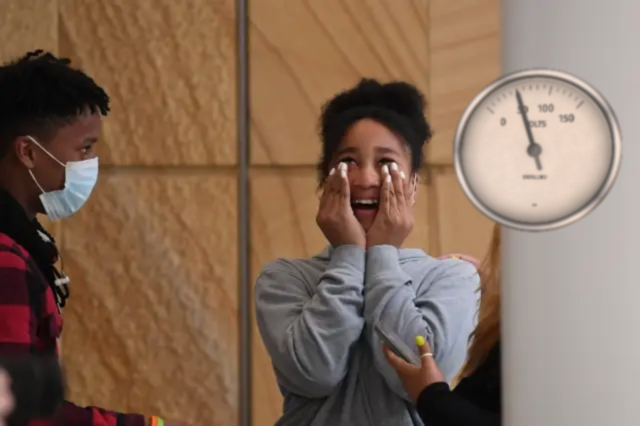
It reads 50 V
